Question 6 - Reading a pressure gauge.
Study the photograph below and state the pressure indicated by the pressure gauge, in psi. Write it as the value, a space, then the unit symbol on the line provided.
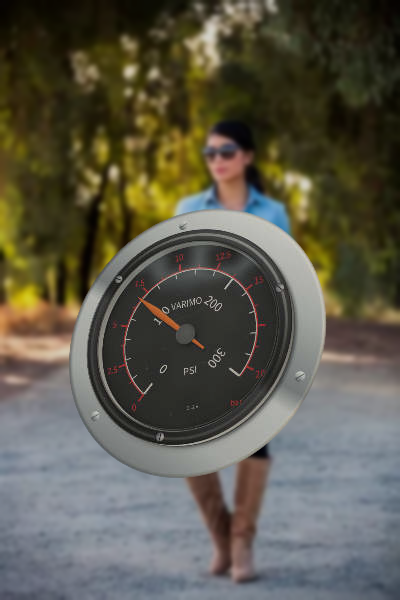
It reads 100 psi
